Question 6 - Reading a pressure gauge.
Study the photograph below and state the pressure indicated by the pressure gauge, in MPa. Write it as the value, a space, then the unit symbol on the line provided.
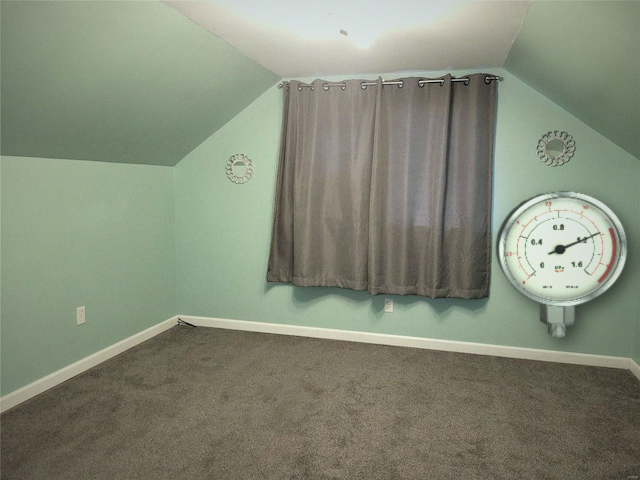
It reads 1.2 MPa
